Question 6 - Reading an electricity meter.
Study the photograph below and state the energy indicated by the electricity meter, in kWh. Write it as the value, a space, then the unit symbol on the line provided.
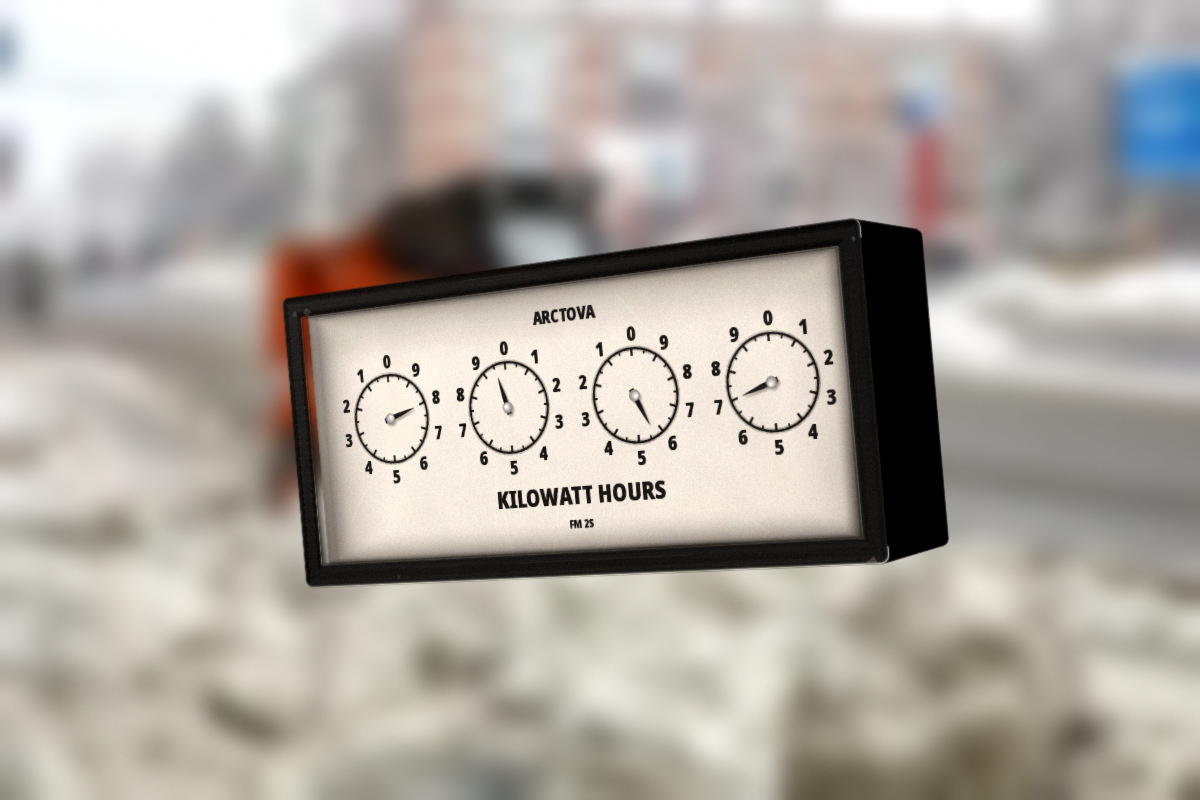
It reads 7957 kWh
